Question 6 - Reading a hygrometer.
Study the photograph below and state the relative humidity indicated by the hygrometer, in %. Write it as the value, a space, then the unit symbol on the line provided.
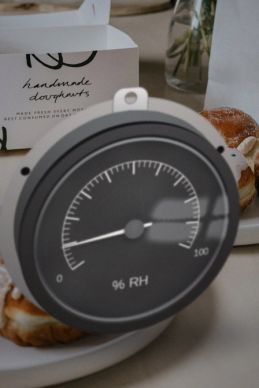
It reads 10 %
